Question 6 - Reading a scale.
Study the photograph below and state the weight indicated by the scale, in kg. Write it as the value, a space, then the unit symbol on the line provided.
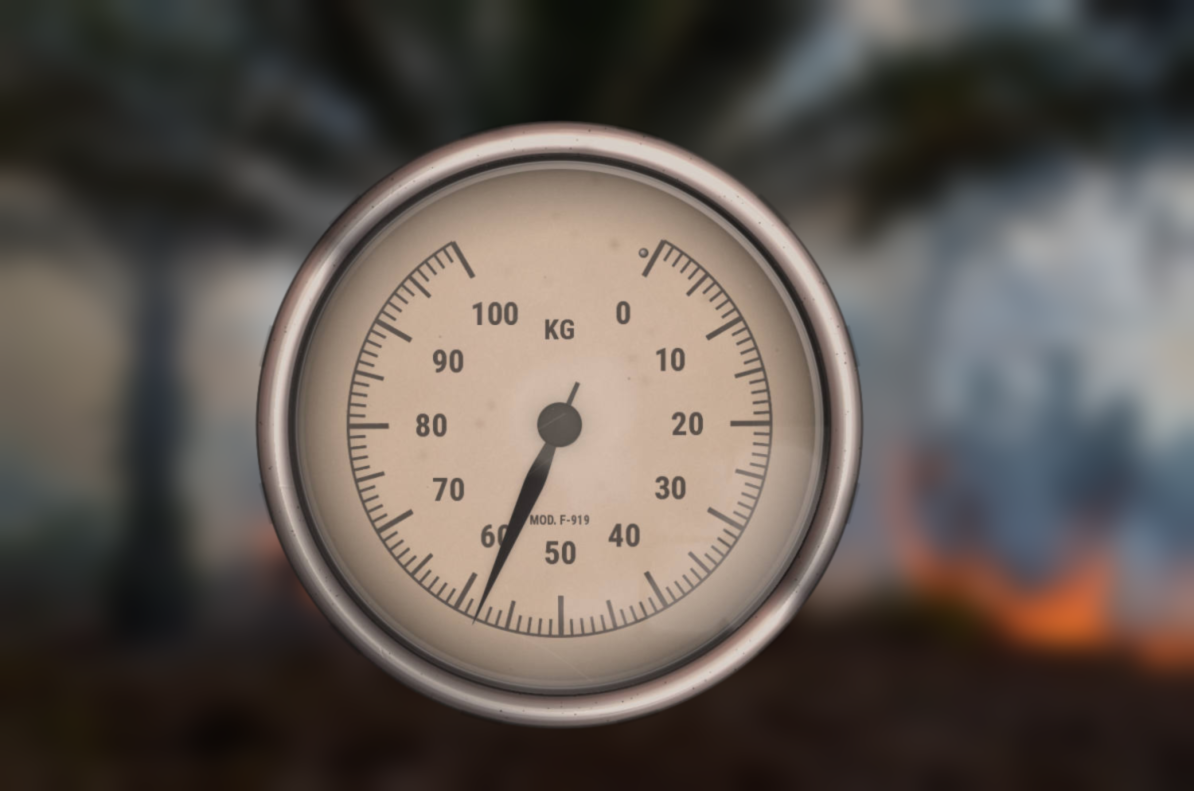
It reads 58 kg
